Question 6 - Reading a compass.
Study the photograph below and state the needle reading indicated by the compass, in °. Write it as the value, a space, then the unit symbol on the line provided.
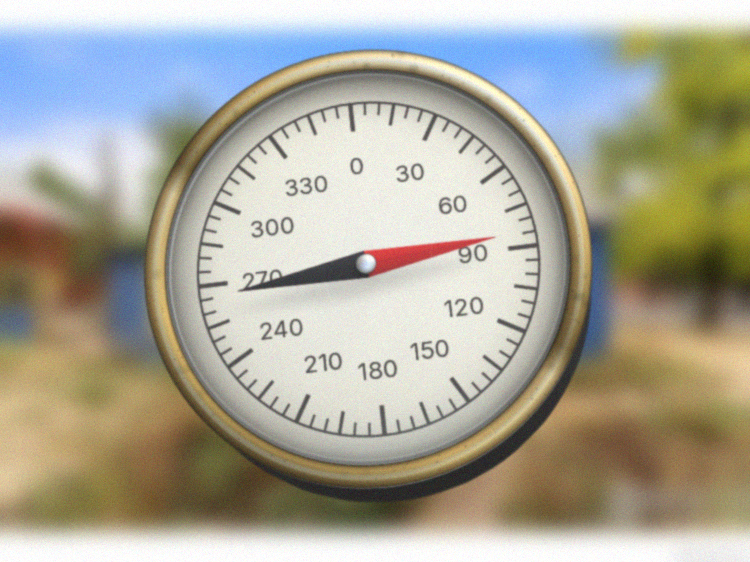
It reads 85 °
